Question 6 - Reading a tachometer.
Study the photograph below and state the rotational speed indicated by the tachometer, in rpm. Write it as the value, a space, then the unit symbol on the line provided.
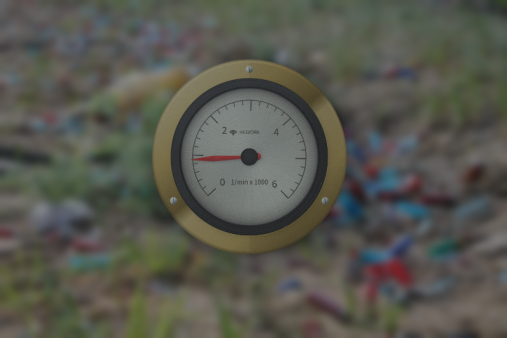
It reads 900 rpm
